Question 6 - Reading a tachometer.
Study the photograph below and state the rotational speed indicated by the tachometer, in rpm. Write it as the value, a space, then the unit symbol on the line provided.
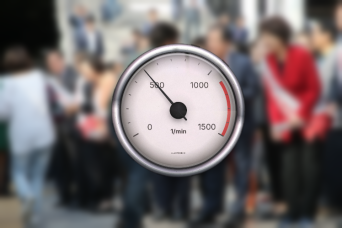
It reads 500 rpm
